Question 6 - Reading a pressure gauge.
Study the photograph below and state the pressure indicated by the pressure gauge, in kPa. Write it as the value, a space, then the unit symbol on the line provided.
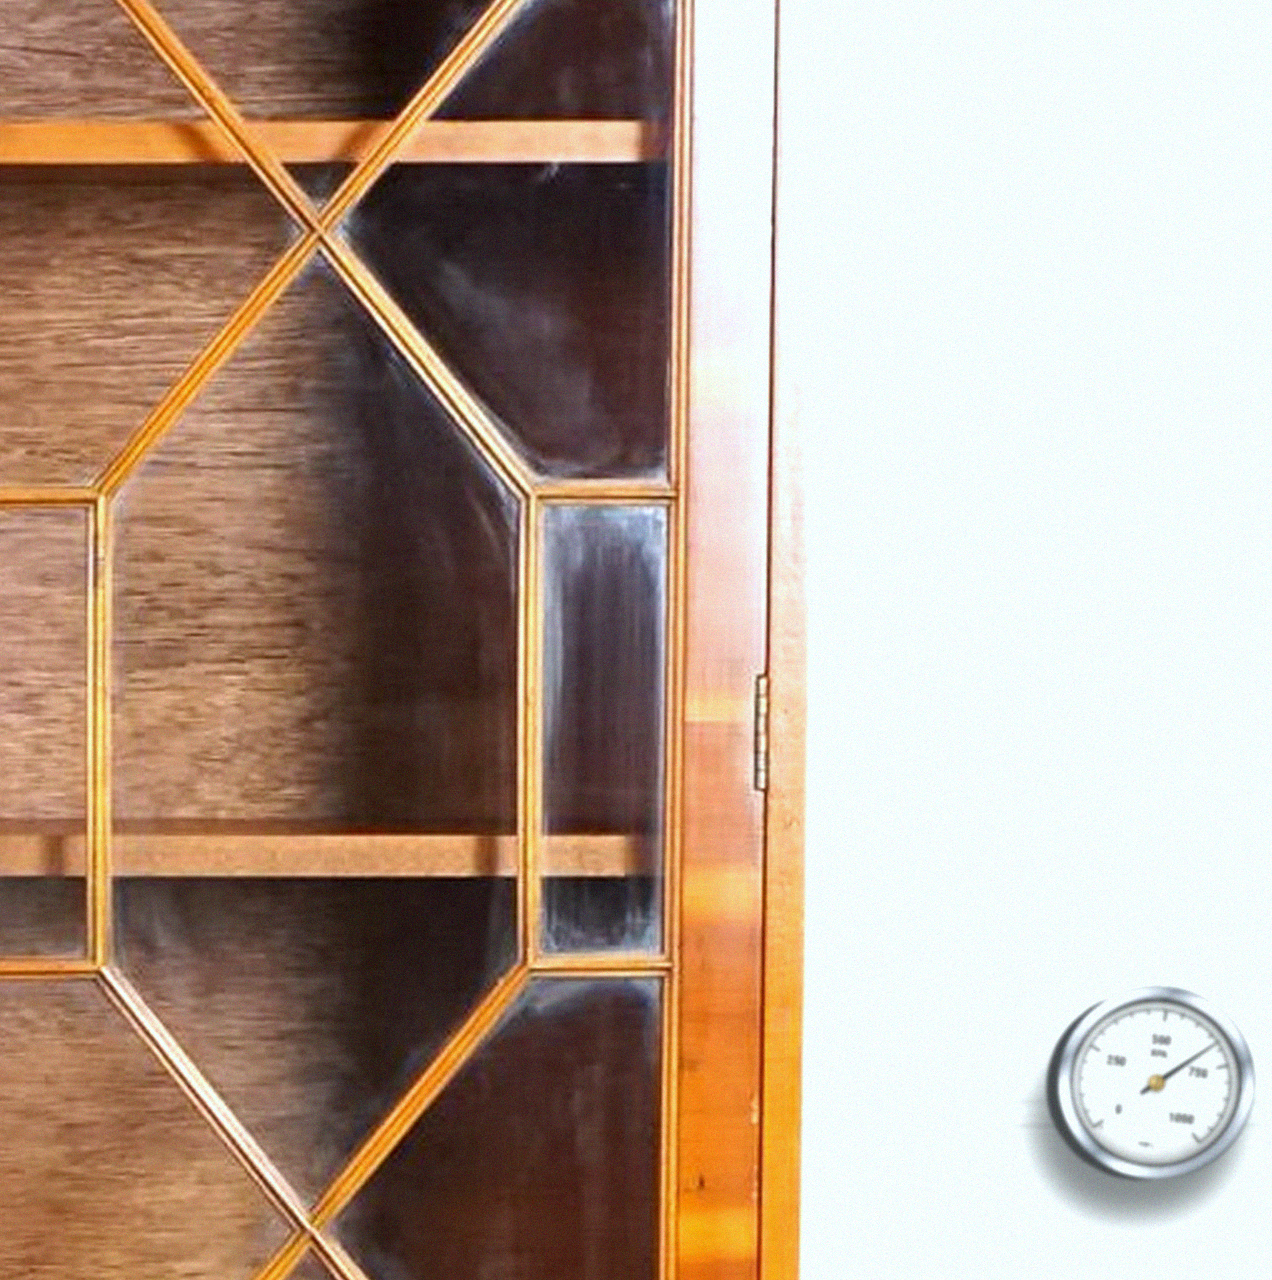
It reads 675 kPa
